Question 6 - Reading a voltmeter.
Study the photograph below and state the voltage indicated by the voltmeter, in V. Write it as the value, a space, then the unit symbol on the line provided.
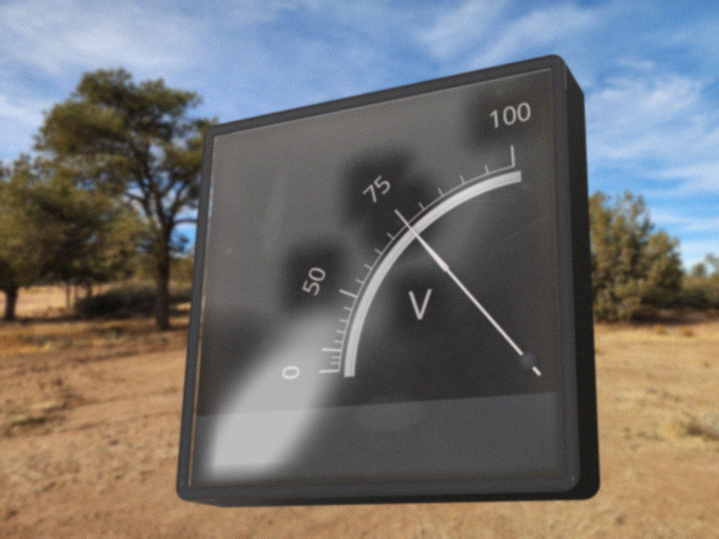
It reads 75 V
